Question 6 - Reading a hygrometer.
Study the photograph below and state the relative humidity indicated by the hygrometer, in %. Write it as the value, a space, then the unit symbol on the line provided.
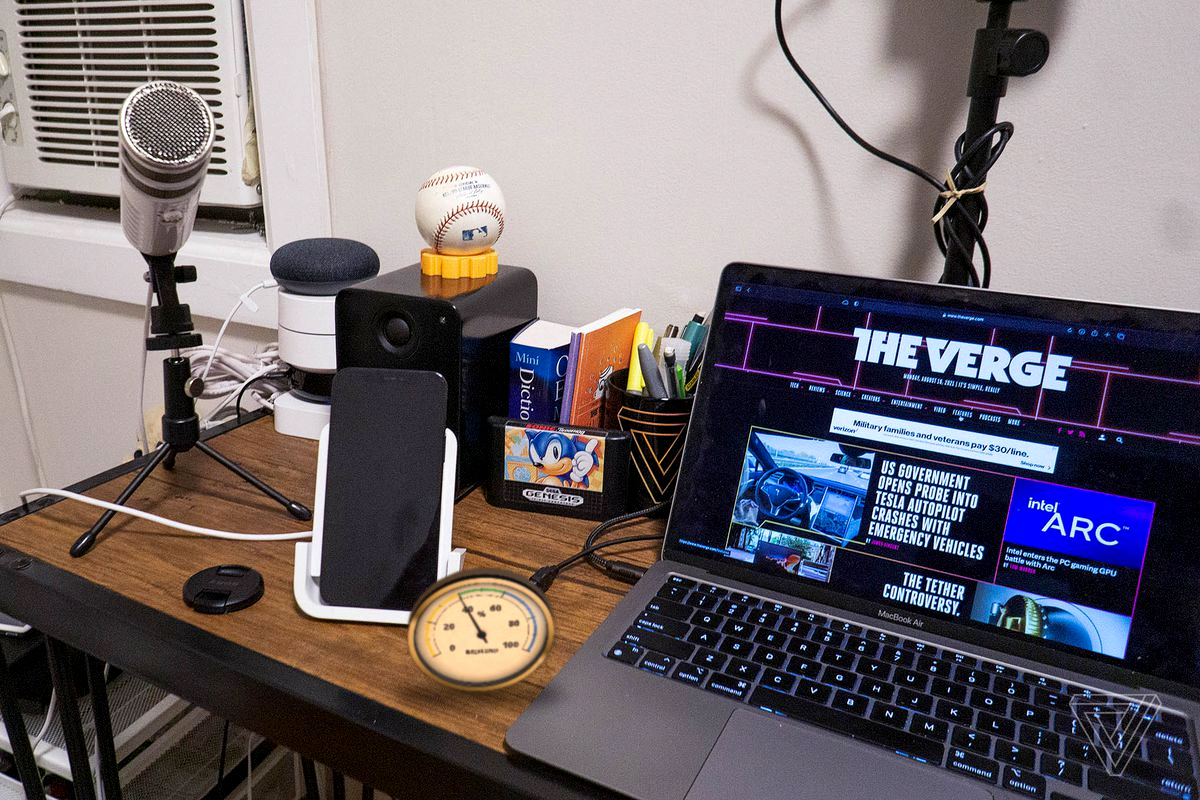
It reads 40 %
